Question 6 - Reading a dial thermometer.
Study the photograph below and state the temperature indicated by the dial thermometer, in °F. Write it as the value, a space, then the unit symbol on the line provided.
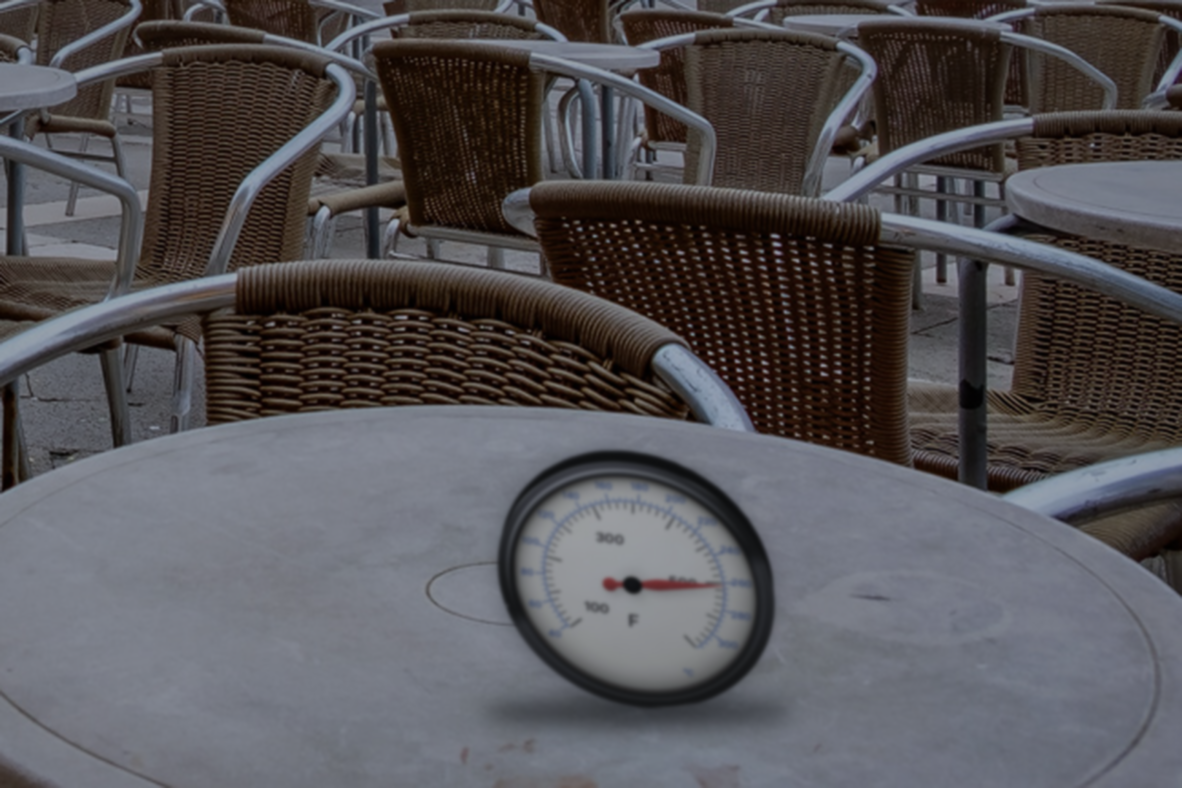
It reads 500 °F
